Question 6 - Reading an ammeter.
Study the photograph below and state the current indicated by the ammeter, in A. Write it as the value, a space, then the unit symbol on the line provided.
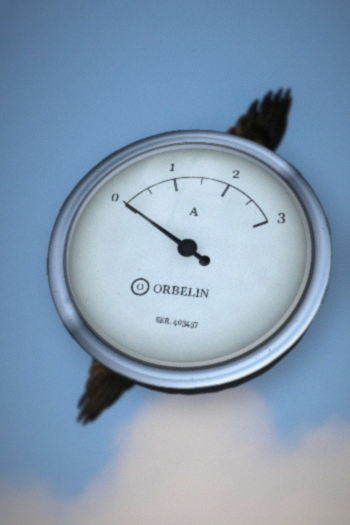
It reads 0 A
